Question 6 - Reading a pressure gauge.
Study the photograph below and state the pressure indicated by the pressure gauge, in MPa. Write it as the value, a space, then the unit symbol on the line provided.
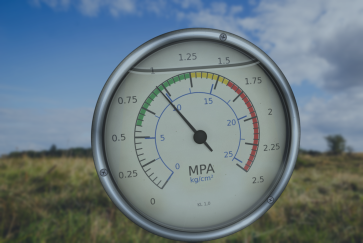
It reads 0.95 MPa
